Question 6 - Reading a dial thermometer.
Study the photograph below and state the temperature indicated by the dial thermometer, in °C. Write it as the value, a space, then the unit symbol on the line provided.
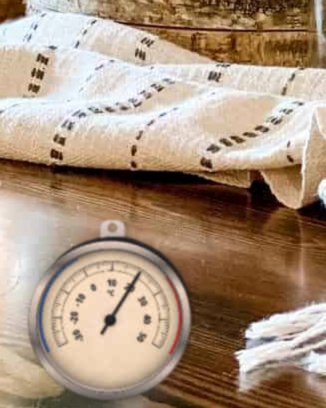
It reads 20 °C
